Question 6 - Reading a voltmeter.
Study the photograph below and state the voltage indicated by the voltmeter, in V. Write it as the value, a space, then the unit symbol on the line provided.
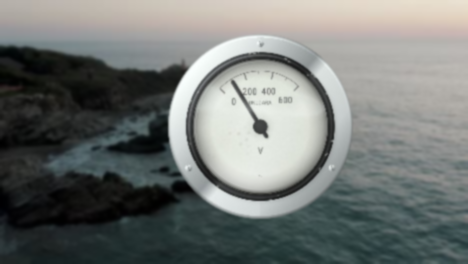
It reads 100 V
